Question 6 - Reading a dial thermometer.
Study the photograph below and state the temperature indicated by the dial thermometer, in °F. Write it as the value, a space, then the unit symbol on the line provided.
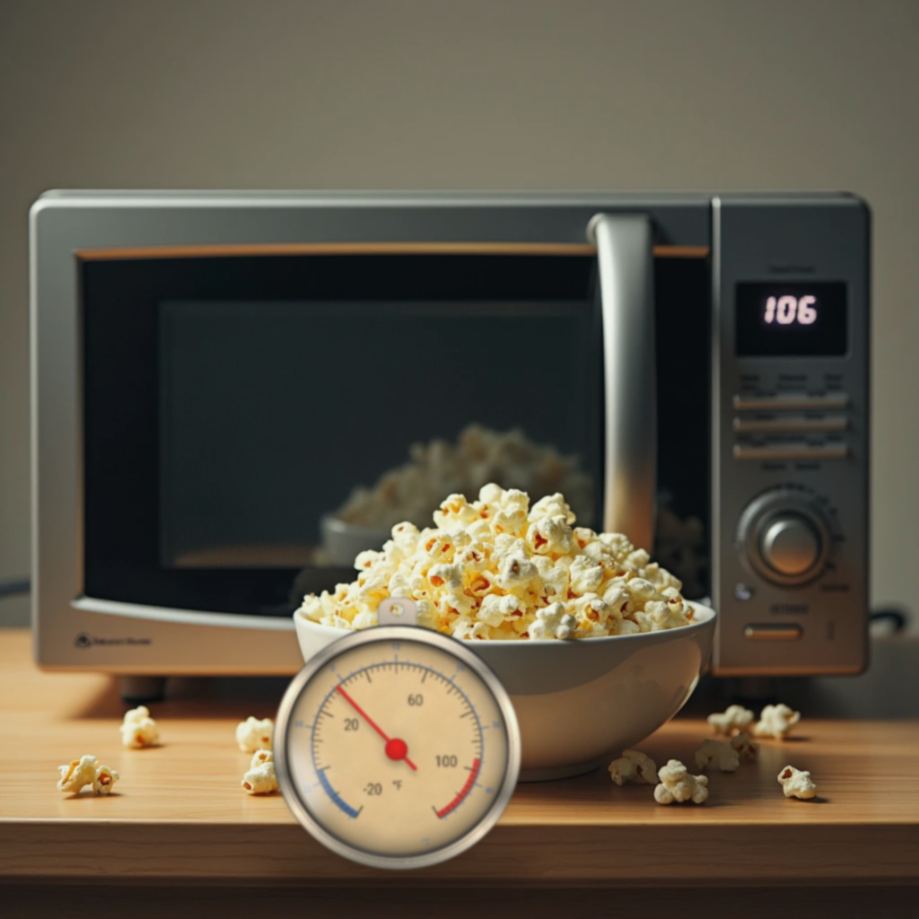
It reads 30 °F
